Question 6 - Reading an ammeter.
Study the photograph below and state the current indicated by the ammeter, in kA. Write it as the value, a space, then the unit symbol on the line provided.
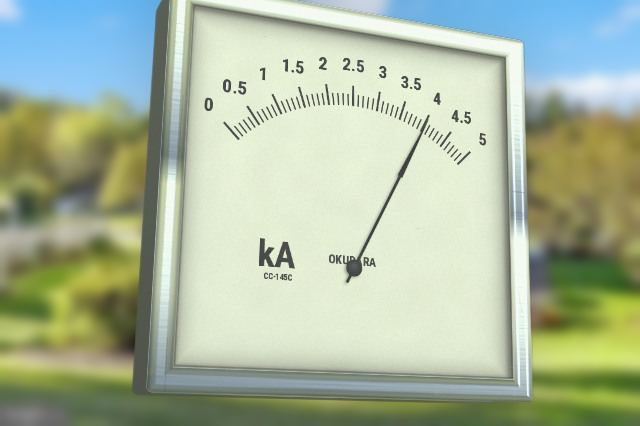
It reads 4 kA
